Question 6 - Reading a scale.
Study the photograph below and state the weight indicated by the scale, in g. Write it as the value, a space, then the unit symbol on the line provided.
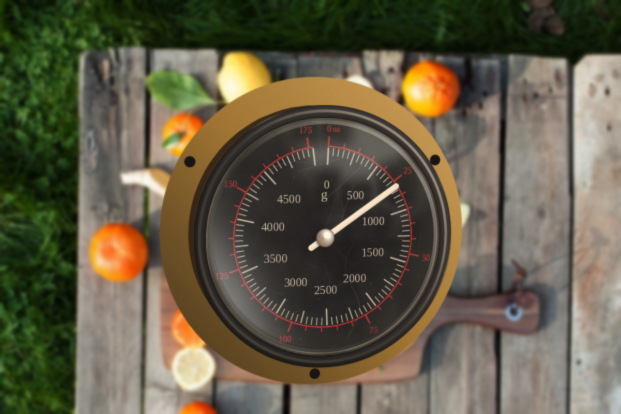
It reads 750 g
